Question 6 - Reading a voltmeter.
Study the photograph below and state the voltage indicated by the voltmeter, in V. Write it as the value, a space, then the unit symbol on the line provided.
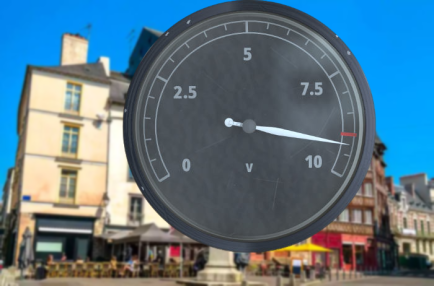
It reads 9.25 V
